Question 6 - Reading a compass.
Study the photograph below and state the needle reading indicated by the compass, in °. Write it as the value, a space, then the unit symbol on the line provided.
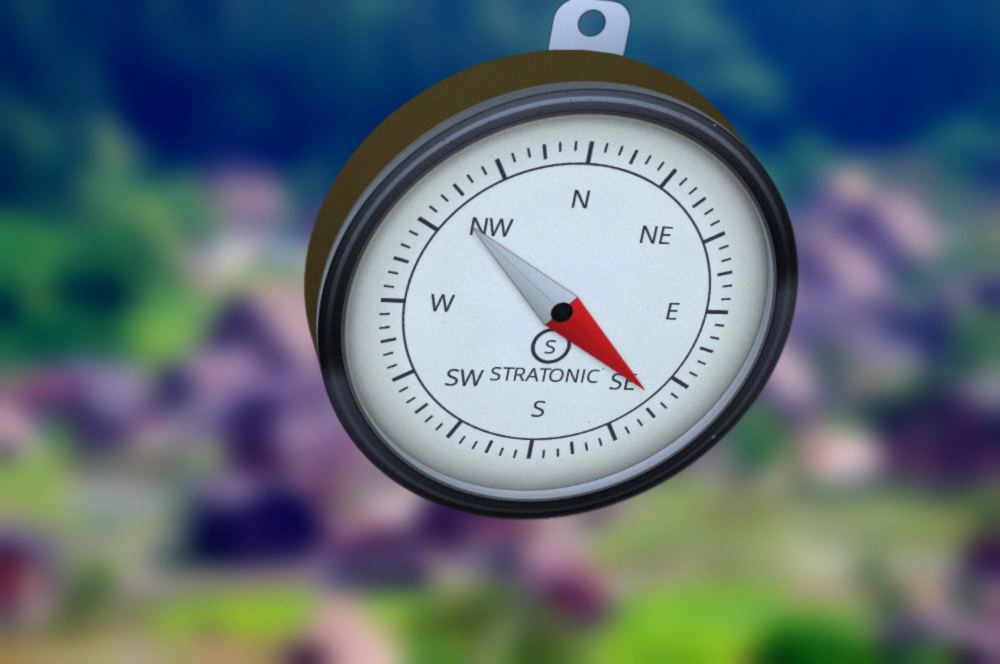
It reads 130 °
